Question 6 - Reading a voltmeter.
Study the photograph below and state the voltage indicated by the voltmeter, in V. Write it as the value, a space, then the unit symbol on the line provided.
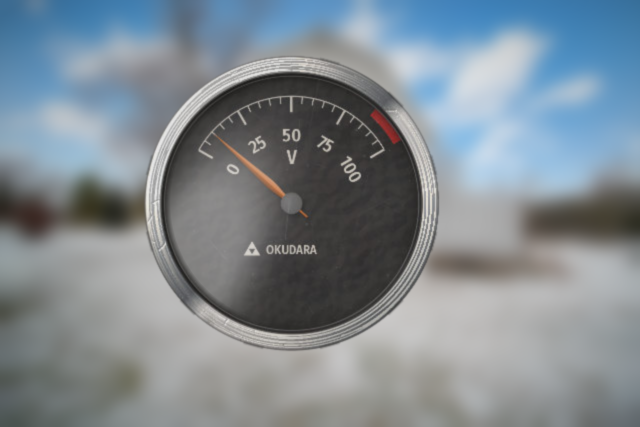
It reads 10 V
